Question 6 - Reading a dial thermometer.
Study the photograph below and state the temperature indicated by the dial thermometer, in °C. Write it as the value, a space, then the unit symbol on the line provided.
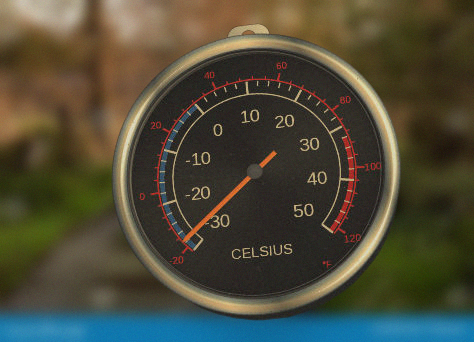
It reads -28 °C
